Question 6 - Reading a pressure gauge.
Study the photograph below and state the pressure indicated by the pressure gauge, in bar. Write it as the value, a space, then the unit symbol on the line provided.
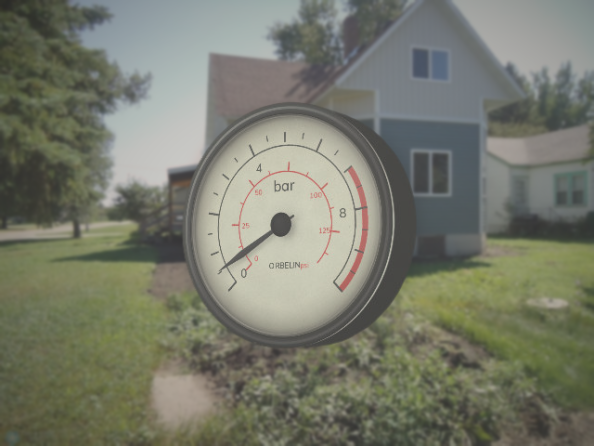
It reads 0.5 bar
